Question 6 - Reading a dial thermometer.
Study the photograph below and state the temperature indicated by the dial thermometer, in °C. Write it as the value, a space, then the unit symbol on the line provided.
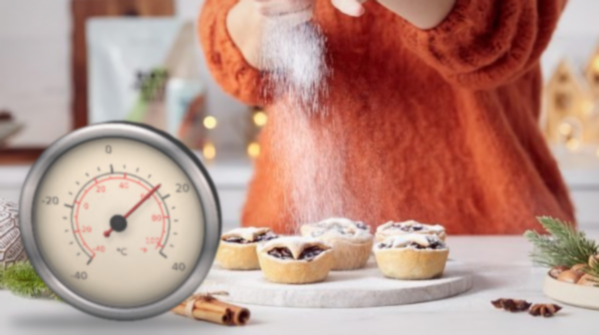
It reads 16 °C
